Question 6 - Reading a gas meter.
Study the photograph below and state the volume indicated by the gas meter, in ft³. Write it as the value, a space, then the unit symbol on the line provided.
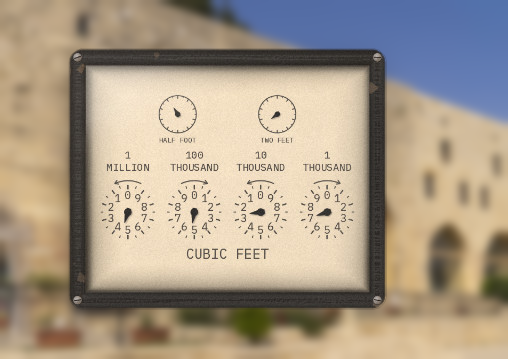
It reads 452700 ft³
